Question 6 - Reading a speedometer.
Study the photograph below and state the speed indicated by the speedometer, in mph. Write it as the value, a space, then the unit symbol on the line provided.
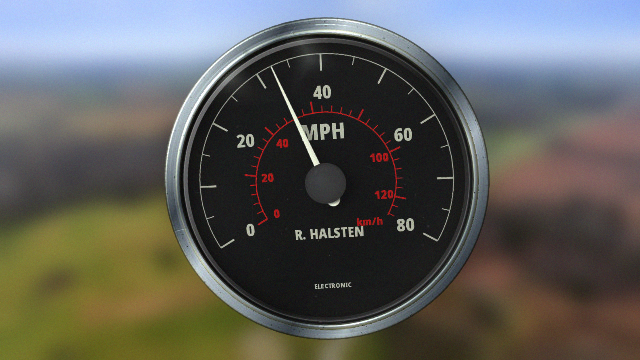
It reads 32.5 mph
